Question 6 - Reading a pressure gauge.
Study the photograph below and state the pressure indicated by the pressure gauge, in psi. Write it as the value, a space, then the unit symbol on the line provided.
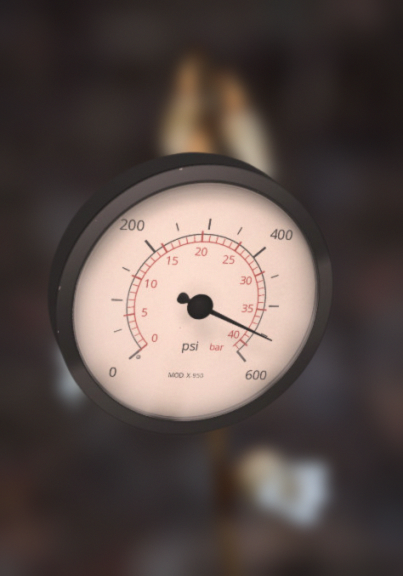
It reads 550 psi
